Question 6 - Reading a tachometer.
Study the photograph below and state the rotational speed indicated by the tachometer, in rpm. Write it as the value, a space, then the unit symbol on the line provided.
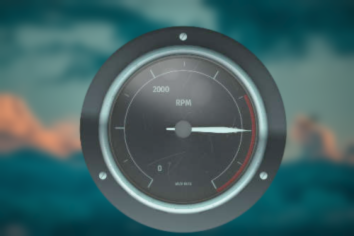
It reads 4000 rpm
